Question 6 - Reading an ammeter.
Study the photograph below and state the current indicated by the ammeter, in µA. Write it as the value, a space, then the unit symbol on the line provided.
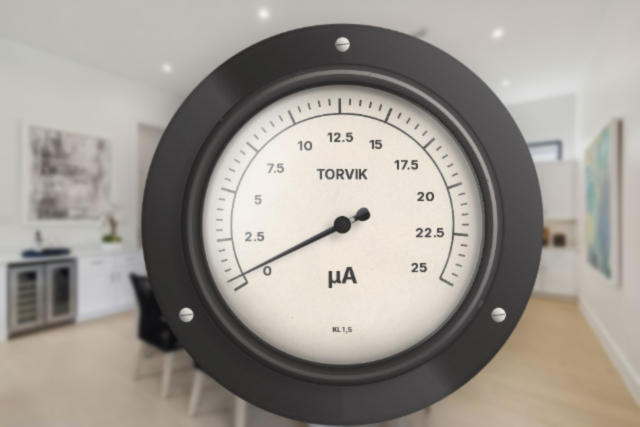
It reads 0.5 µA
